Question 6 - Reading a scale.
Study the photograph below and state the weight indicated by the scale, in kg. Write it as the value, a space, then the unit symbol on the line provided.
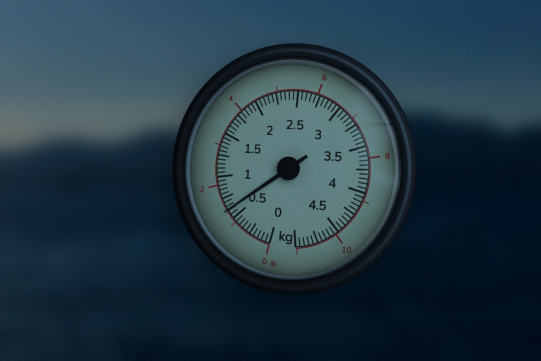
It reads 0.6 kg
